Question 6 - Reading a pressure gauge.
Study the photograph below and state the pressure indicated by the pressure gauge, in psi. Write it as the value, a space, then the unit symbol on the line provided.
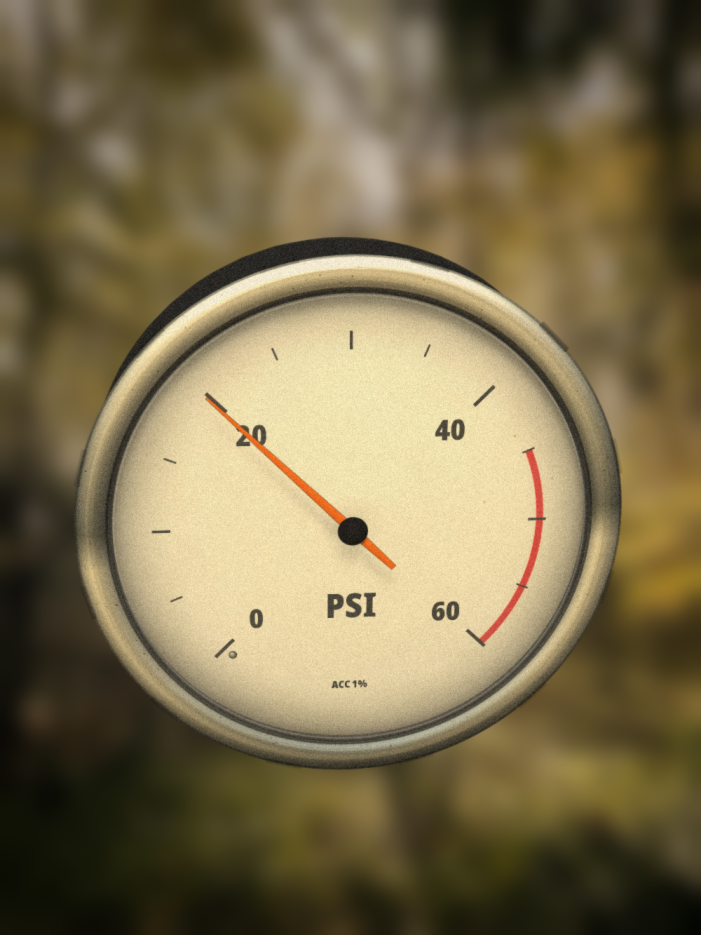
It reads 20 psi
